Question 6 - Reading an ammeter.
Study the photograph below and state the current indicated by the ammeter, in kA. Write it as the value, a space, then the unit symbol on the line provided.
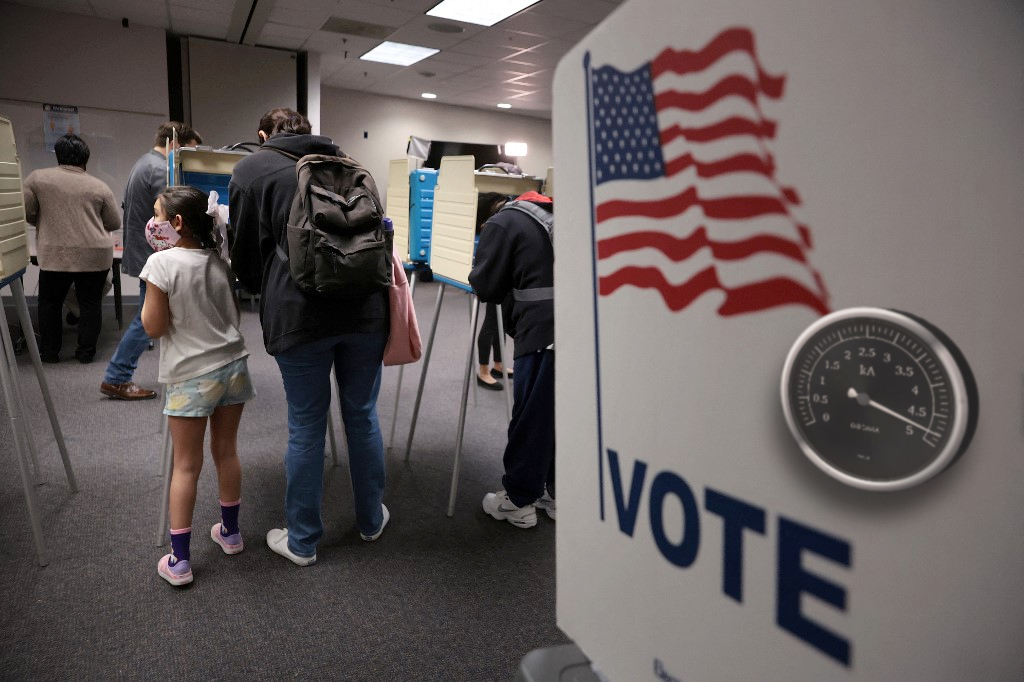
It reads 4.8 kA
